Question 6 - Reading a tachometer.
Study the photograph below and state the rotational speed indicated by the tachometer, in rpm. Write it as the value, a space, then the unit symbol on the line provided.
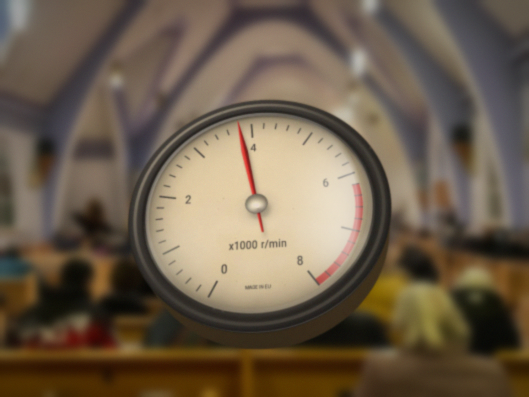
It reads 3800 rpm
